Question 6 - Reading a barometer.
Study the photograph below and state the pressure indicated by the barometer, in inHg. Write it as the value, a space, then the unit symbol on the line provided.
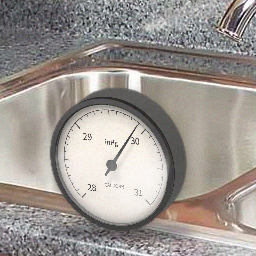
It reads 29.9 inHg
